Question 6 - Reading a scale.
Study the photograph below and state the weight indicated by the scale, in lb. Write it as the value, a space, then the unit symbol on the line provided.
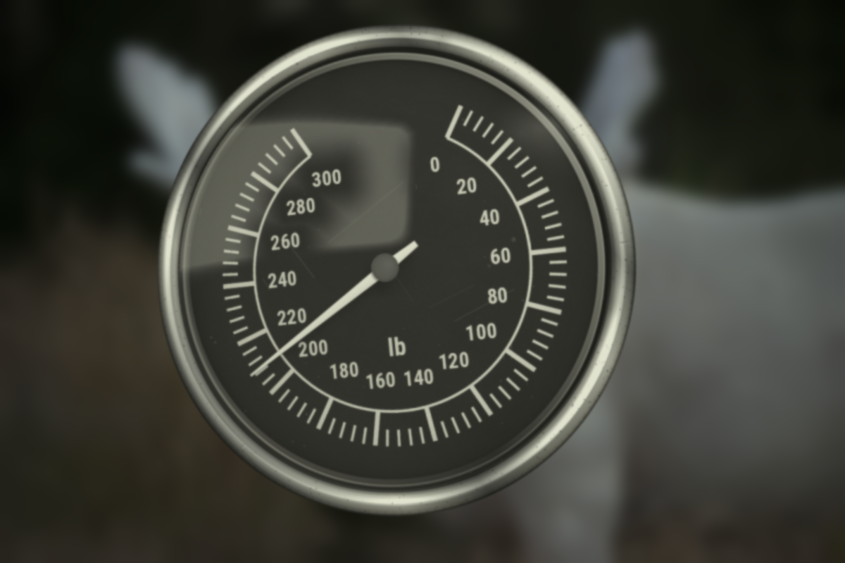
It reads 208 lb
